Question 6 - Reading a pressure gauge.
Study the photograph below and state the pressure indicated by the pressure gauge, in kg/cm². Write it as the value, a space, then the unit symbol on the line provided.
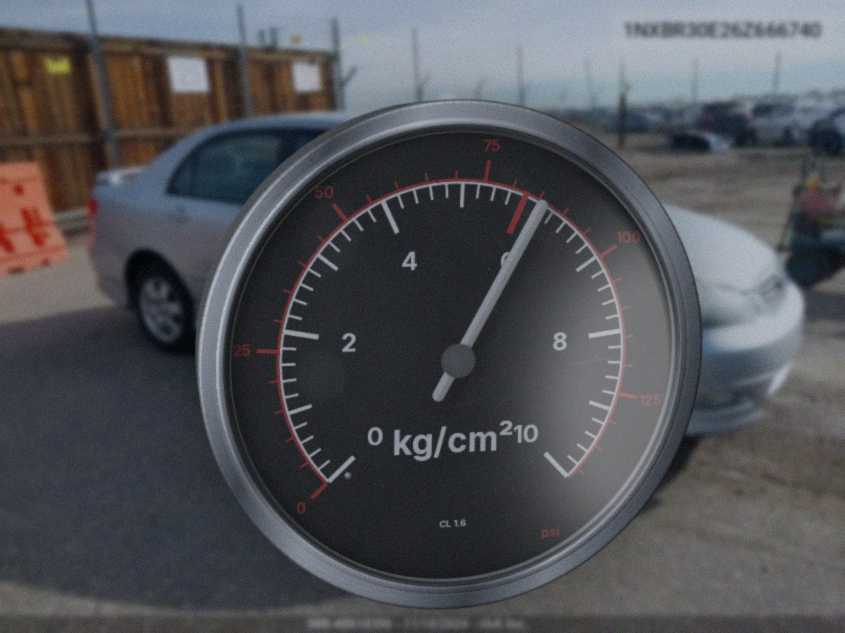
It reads 6 kg/cm²
